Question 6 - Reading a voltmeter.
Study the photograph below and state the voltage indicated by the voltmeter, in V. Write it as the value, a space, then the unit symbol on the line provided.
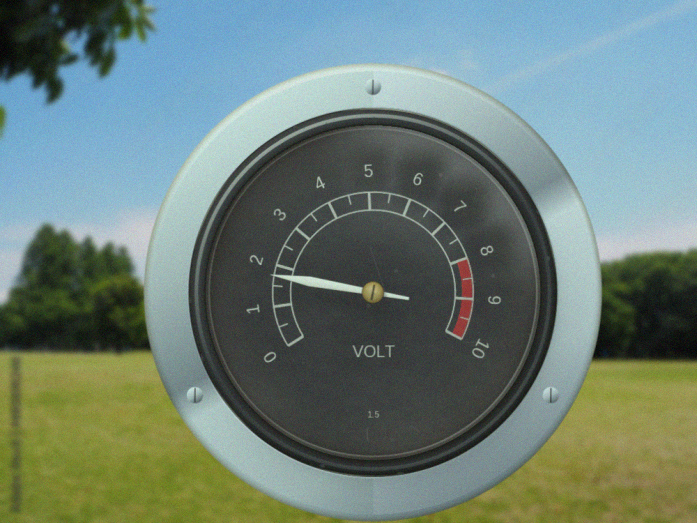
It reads 1.75 V
